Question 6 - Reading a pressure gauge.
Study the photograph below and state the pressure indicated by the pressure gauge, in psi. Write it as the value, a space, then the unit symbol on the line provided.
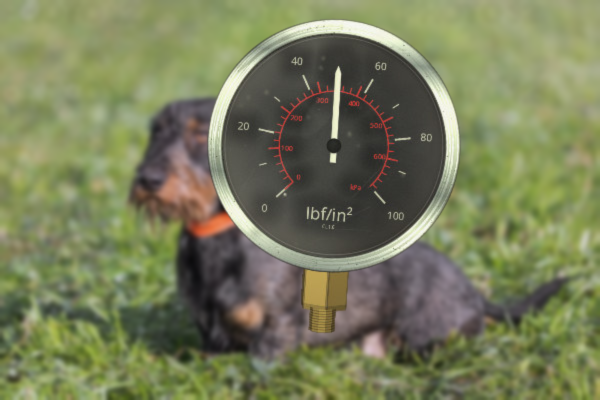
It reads 50 psi
